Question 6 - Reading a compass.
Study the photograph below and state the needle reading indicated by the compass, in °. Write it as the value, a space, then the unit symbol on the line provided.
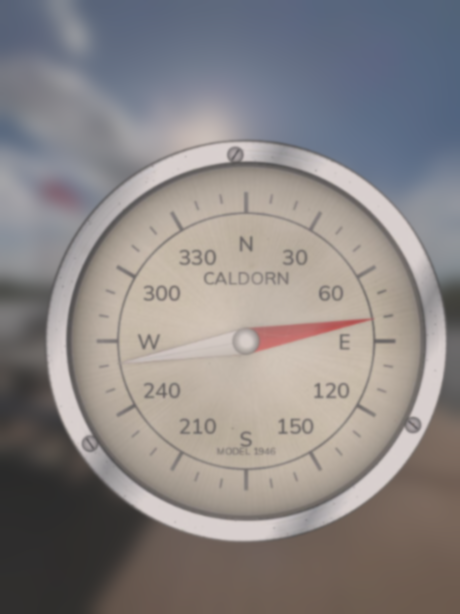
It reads 80 °
